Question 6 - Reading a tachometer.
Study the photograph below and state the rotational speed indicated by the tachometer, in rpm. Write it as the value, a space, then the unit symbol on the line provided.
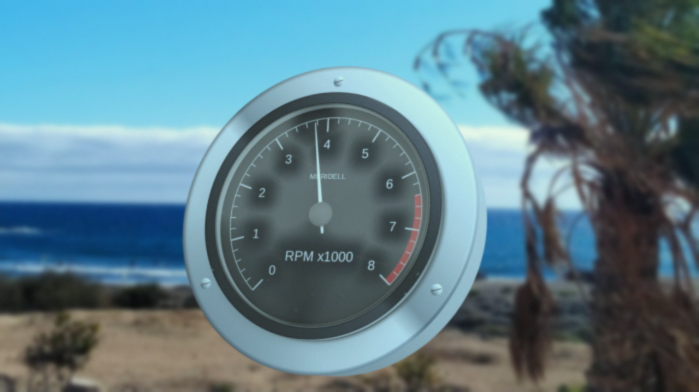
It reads 3800 rpm
